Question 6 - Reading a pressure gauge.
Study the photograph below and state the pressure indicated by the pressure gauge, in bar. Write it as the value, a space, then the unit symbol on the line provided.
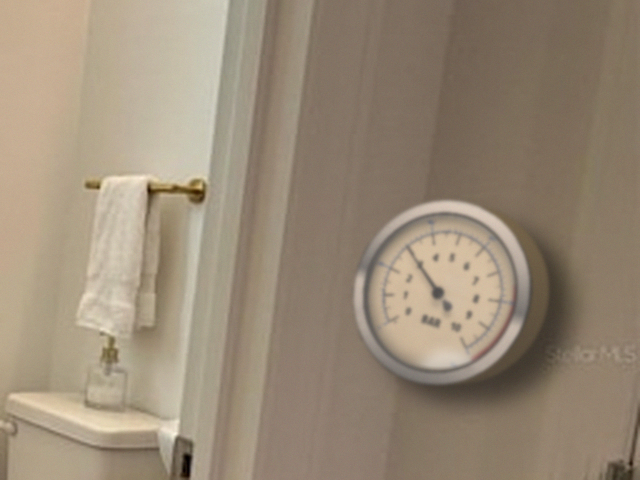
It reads 3 bar
